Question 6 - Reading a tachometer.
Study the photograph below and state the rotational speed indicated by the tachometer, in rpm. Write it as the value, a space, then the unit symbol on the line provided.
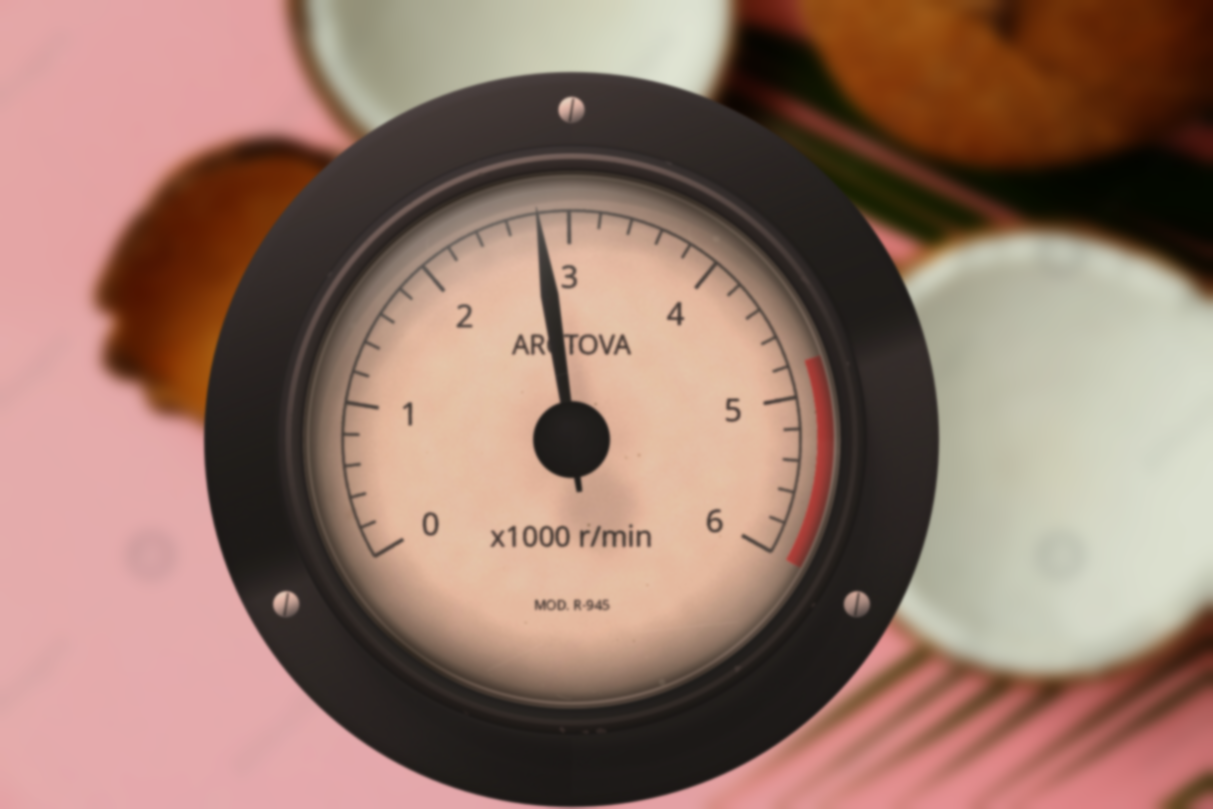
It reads 2800 rpm
